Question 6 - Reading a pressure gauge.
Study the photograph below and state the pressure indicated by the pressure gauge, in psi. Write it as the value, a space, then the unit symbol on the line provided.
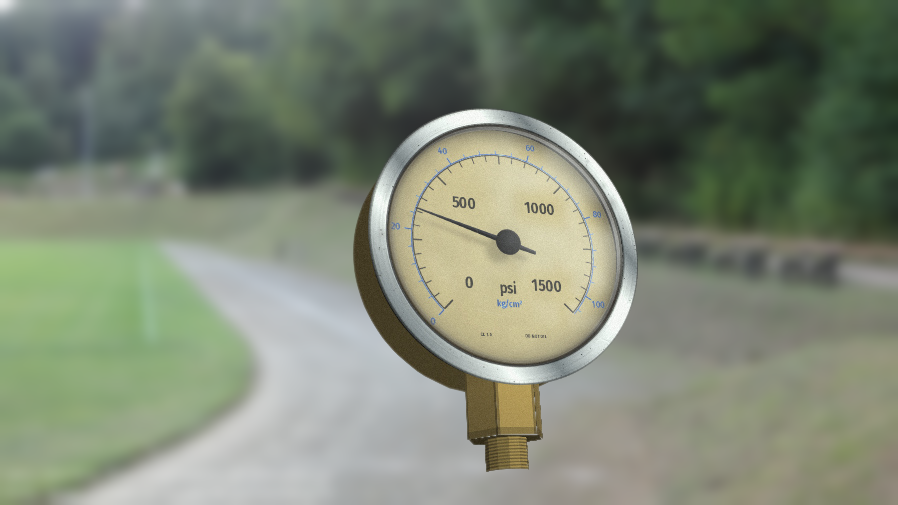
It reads 350 psi
